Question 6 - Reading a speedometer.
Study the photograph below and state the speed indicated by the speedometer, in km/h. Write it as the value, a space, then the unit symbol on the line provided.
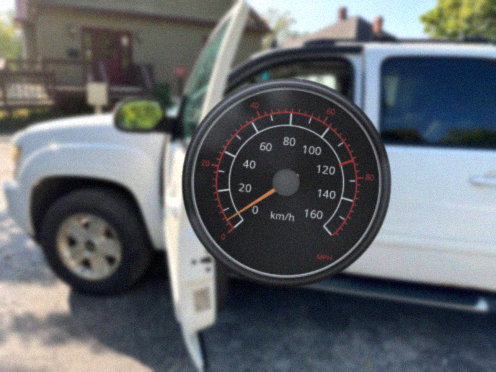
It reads 5 km/h
